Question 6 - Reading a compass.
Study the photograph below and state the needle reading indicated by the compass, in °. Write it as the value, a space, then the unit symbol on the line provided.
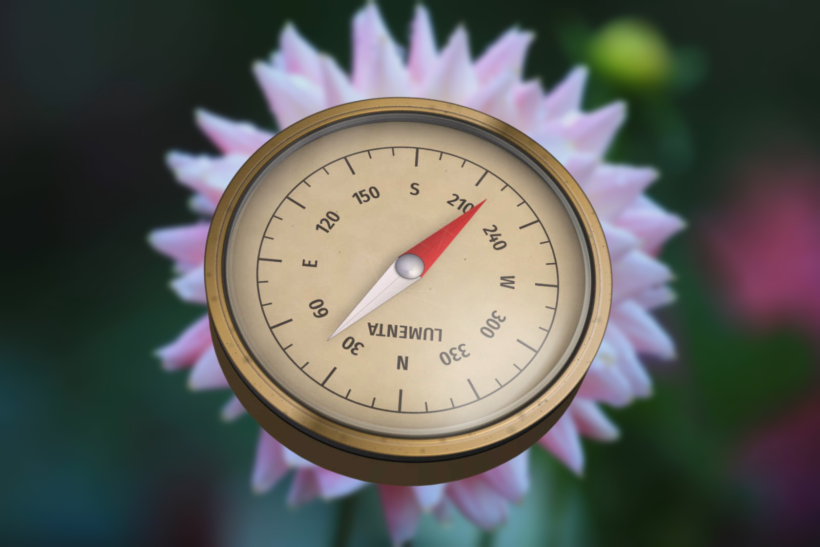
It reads 220 °
